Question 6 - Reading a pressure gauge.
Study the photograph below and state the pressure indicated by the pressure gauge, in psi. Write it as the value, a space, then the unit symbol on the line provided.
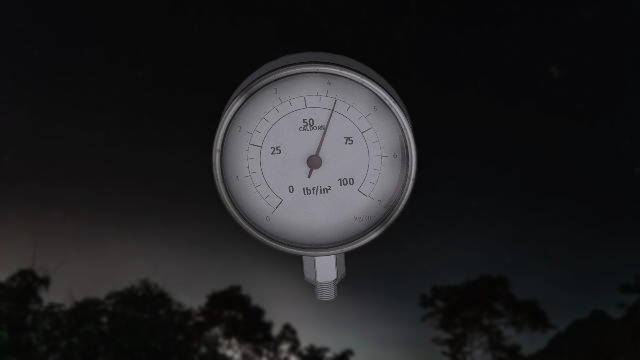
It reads 60 psi
